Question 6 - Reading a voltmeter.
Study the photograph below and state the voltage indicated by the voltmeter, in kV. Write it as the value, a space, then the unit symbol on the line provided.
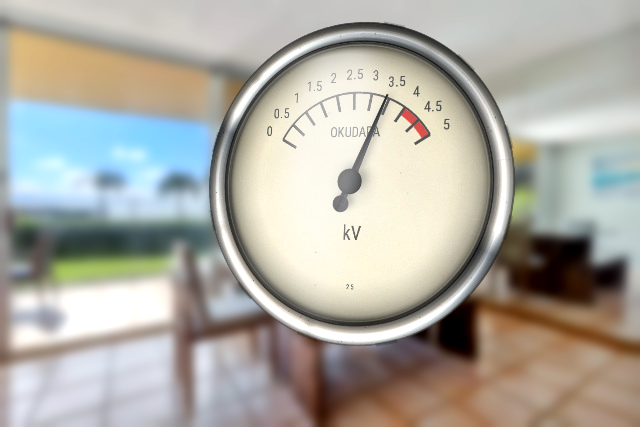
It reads 3.5 kV
